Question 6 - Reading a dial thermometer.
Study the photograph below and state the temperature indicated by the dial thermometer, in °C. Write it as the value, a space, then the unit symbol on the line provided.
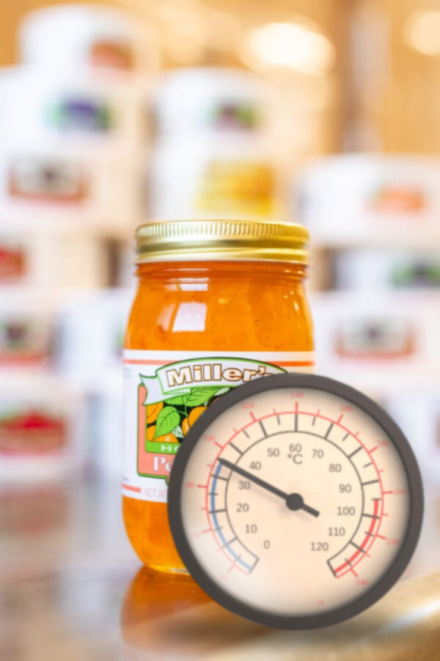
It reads 35 °C
